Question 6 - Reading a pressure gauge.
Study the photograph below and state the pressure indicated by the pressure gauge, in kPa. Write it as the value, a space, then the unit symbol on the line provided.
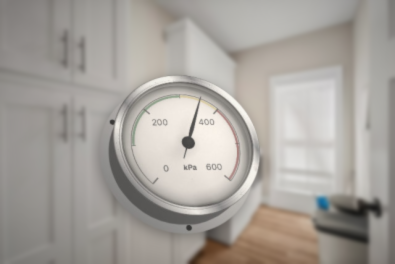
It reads 350 kPa
